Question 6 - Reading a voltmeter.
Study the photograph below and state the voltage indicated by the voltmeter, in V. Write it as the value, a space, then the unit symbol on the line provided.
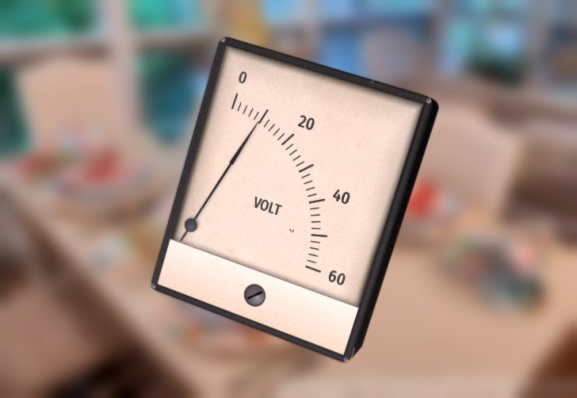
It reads 10 V
